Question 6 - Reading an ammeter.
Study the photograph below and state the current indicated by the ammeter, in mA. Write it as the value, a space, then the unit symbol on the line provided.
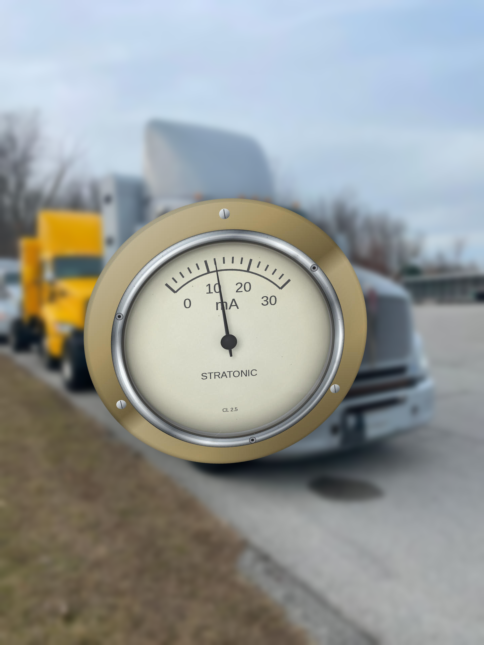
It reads 12 mA
